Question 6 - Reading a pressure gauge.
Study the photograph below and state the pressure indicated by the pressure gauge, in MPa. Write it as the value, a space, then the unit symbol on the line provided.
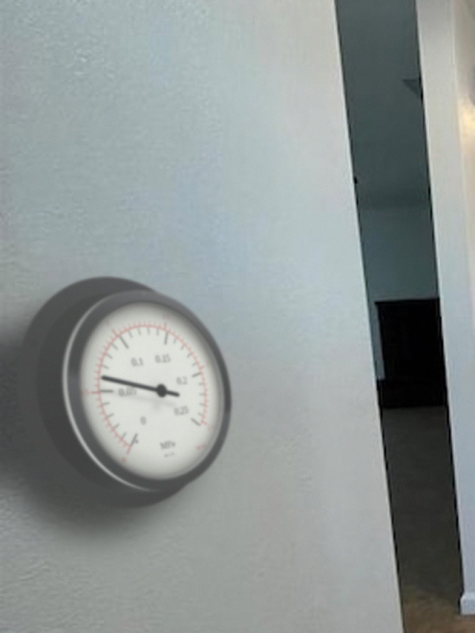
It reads 0.06 MPa
